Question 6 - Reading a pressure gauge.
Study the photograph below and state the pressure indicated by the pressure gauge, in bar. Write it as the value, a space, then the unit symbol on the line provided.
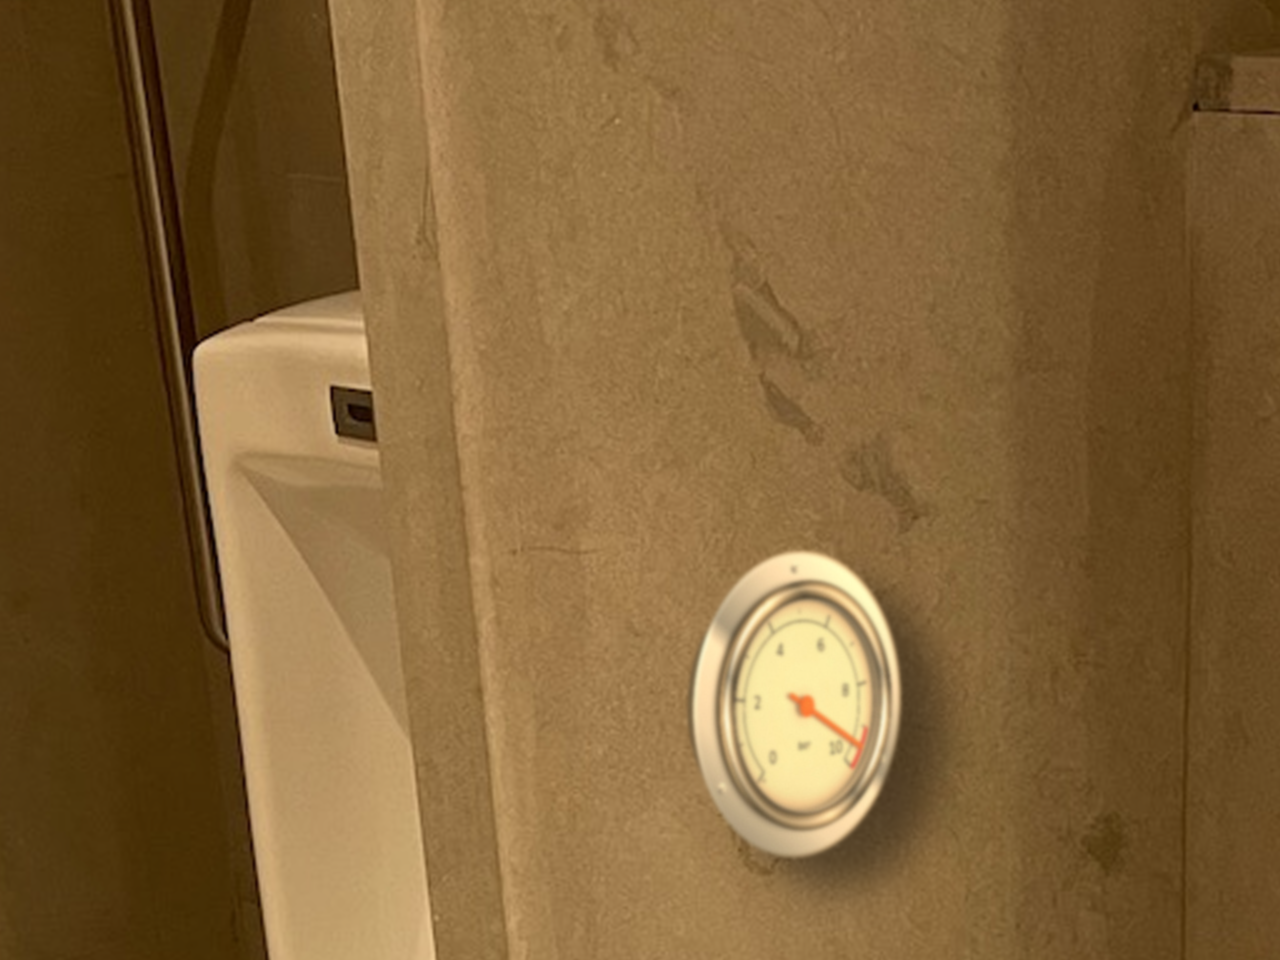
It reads 9.5 bar
